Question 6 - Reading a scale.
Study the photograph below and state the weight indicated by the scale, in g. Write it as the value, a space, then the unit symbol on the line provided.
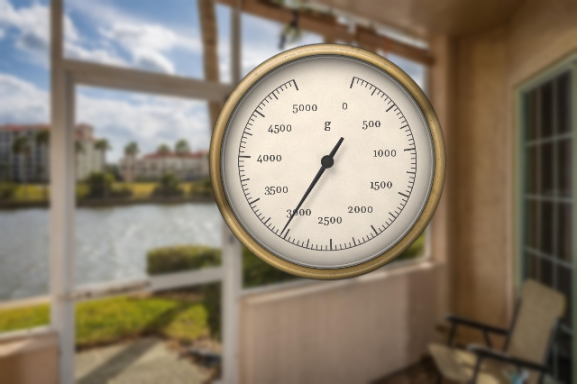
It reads 3050 g
